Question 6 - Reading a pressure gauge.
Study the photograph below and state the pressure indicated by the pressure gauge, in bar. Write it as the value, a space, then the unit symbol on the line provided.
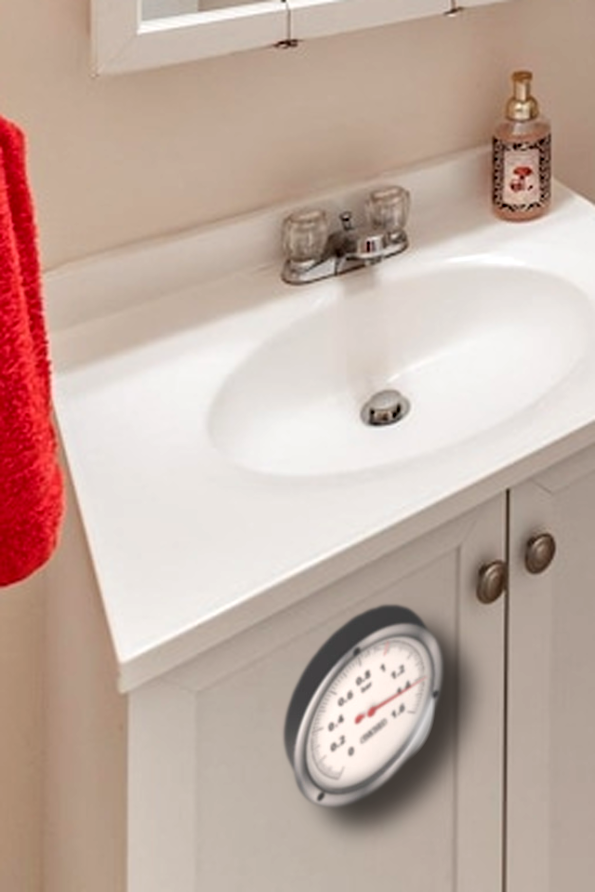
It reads 1.4 bar
